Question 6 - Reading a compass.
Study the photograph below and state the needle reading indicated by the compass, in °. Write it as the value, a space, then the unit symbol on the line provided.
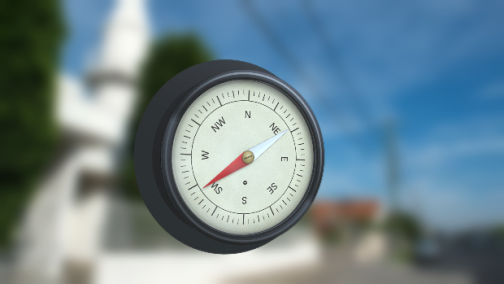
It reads 235 °
